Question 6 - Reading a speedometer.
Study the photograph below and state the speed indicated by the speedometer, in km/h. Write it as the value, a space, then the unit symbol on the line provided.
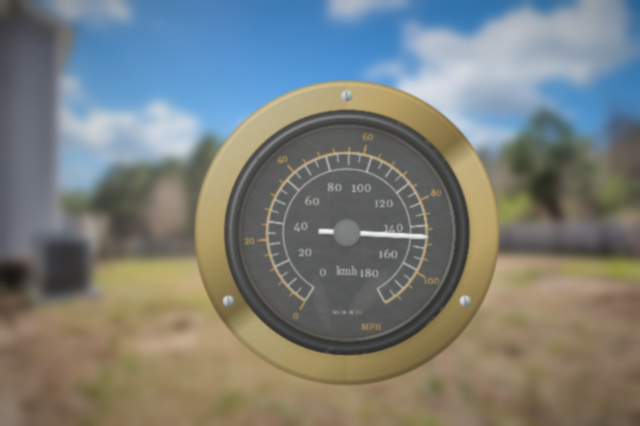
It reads 145 km/h
